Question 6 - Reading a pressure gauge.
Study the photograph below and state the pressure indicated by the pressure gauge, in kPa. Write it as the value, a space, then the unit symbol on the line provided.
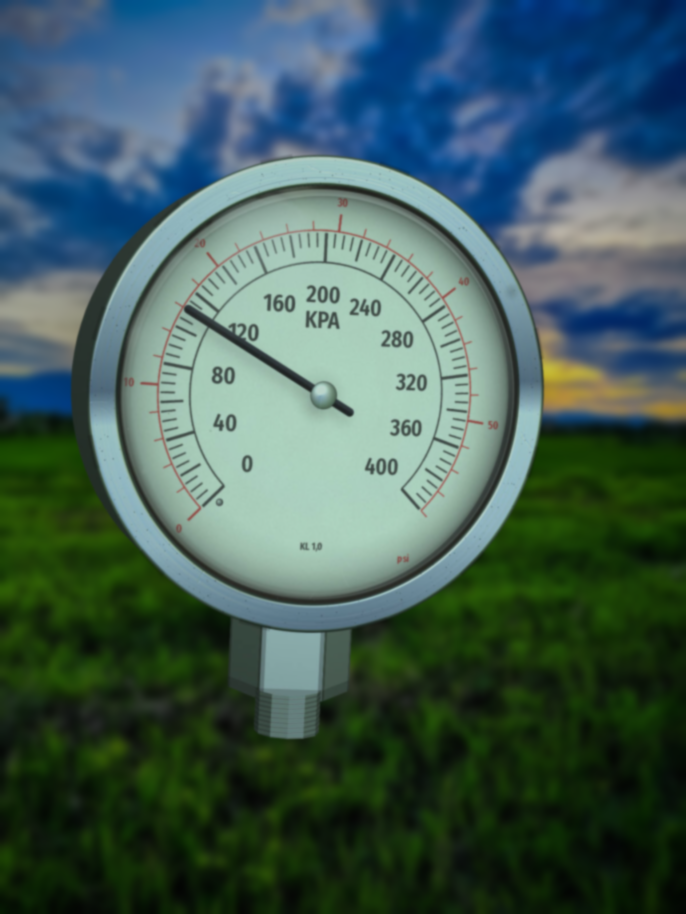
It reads 110 kPa
